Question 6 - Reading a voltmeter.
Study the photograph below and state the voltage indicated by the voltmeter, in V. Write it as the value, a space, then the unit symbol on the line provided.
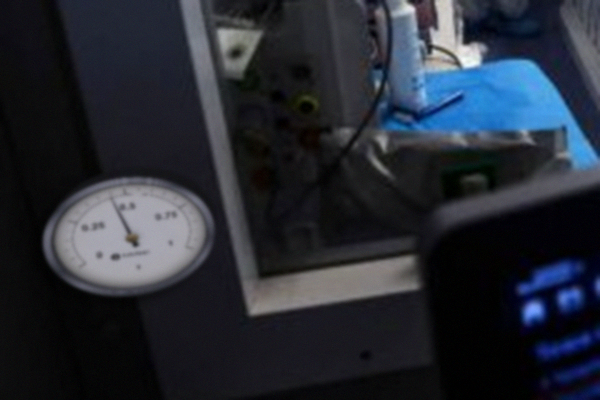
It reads 0.45 V
